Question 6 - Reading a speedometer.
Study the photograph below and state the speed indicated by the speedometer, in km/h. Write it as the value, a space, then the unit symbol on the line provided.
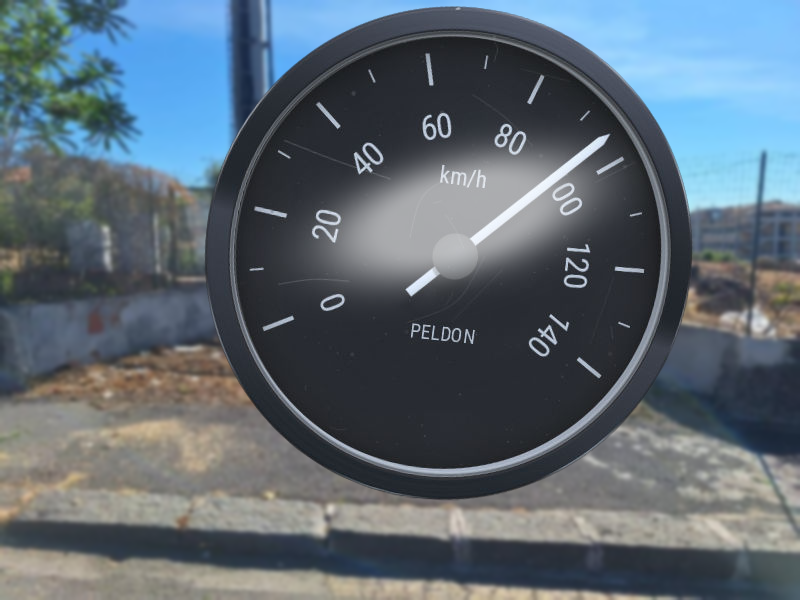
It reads 95 km/h
